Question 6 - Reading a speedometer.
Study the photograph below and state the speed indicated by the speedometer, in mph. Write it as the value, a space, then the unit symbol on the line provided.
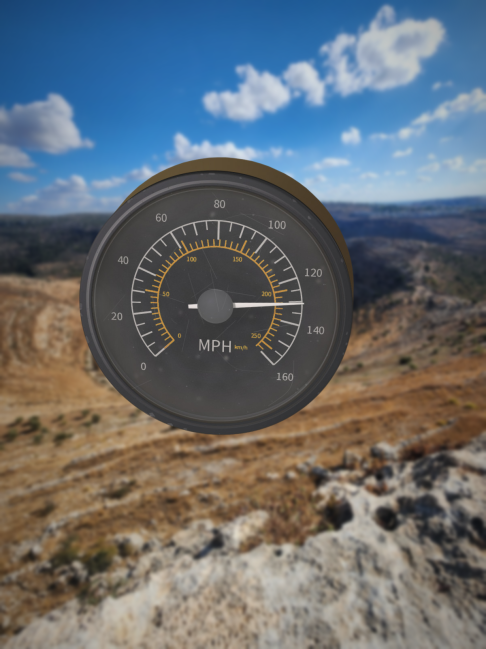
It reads 130 mph
